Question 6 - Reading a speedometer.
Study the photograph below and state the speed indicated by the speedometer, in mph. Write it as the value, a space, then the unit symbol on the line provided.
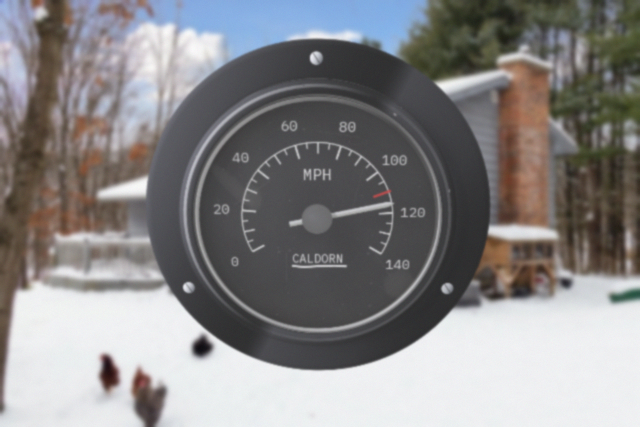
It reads 115 mph
